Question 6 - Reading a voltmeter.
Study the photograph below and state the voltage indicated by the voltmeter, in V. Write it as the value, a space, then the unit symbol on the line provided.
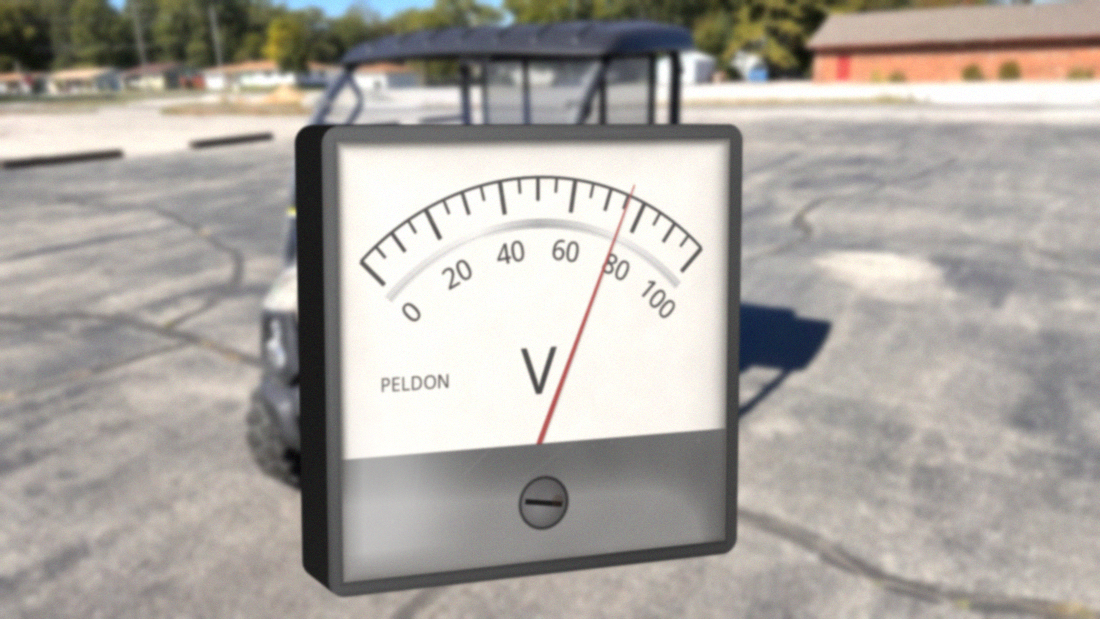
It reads 75 V
